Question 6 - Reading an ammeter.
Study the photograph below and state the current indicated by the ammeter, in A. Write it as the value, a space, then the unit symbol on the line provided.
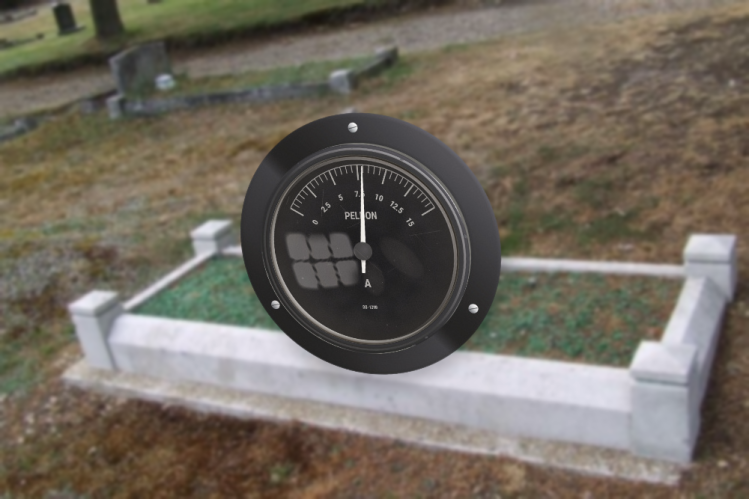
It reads 8 A
